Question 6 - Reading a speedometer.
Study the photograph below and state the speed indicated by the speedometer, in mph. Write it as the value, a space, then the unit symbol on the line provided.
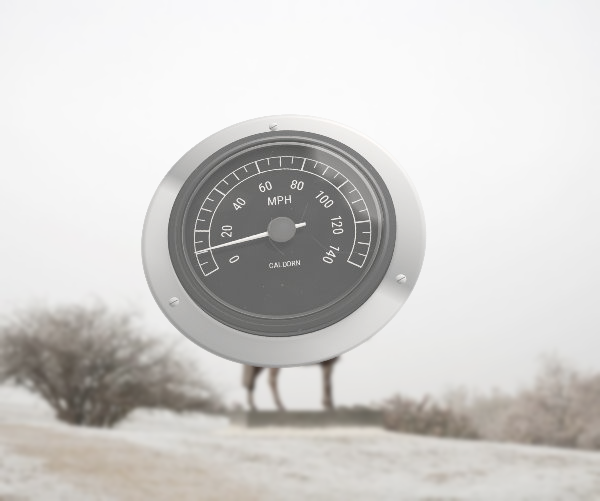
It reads 10 mph
